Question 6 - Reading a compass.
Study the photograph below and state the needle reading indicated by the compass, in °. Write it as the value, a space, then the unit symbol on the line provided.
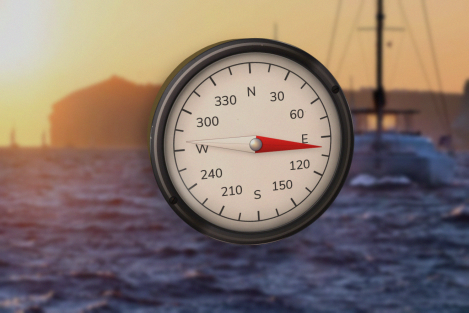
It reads 97.5 °
